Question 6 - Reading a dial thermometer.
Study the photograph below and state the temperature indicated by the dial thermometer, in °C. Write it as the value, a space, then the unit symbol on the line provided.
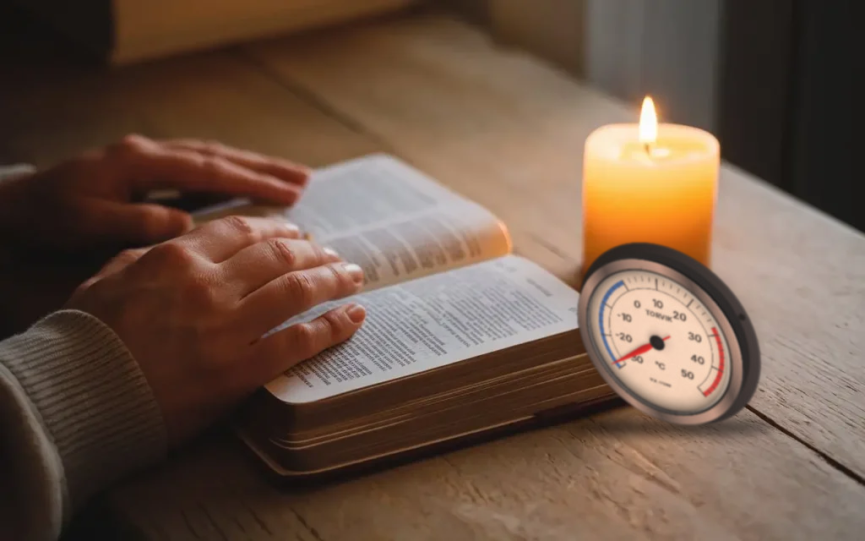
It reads -28 °C
